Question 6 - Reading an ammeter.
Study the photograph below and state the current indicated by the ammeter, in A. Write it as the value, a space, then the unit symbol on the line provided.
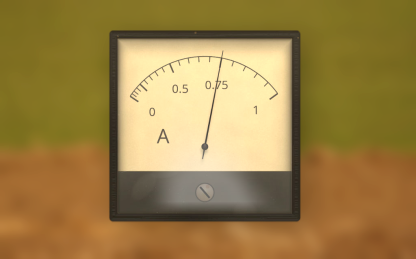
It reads 0.75 A
